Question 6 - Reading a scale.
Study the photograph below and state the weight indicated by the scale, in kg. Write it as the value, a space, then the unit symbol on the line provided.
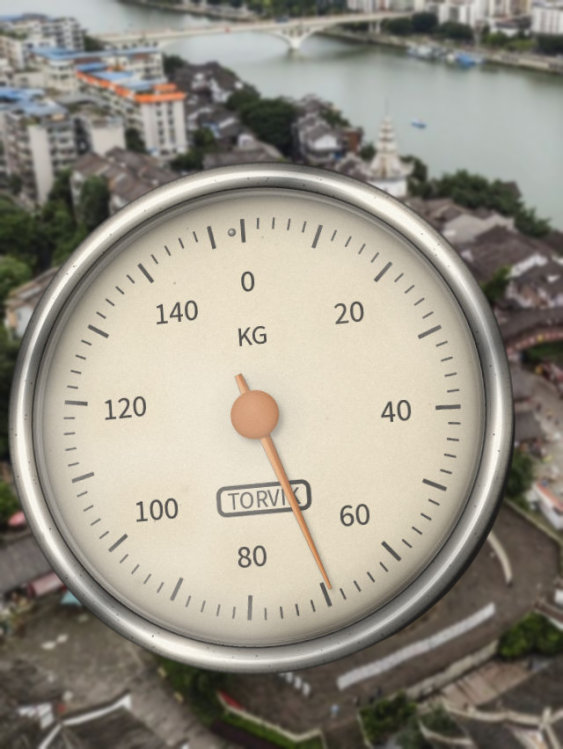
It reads 69 kg
